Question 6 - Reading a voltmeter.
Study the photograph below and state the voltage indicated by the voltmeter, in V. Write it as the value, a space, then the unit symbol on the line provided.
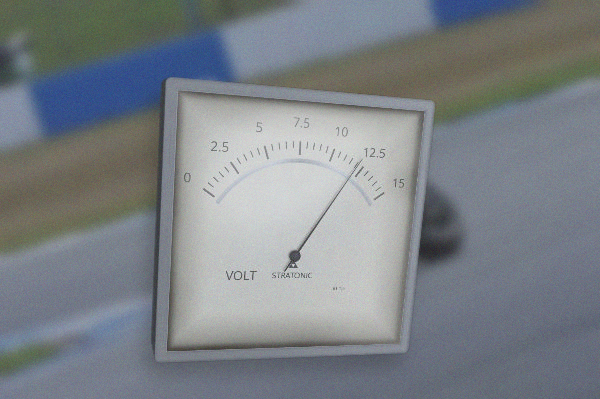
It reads 12 V
